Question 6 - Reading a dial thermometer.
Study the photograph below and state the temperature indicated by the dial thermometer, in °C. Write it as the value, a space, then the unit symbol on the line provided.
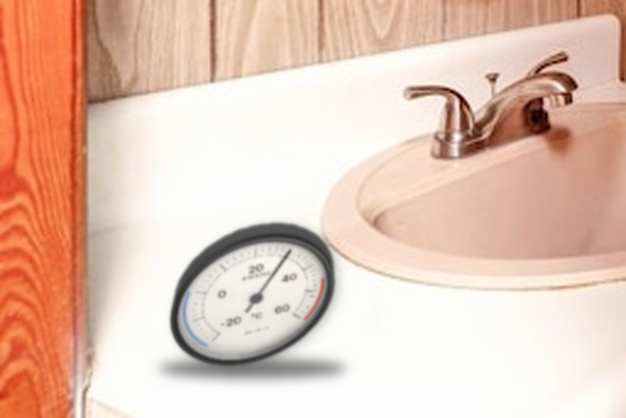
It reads 30 °C
